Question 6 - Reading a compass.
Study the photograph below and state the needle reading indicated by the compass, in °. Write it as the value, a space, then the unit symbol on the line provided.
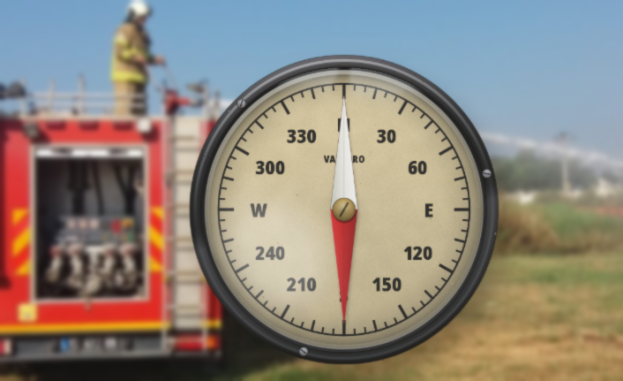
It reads 180 °
